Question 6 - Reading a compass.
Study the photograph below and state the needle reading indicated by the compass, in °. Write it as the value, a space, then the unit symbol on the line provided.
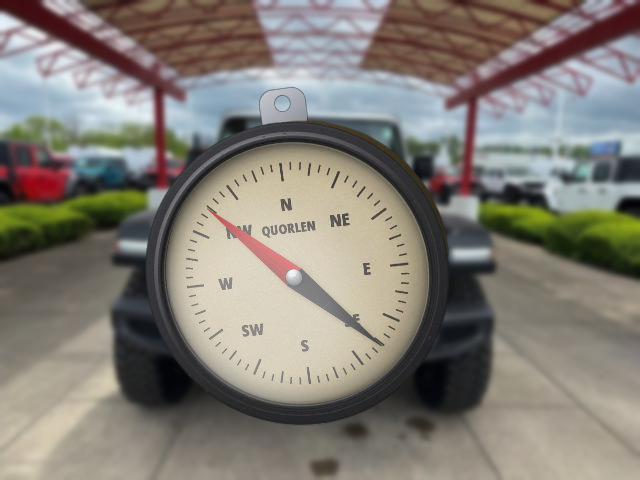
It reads 315 °
